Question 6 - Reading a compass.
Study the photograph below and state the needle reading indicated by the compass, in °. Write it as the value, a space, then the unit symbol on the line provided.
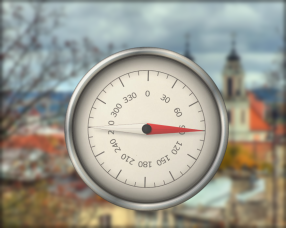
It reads 90 °
